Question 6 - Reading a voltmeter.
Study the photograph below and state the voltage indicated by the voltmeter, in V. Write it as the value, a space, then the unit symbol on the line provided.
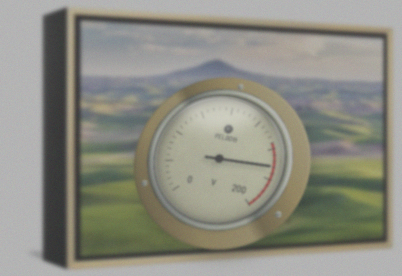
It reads 165 V
